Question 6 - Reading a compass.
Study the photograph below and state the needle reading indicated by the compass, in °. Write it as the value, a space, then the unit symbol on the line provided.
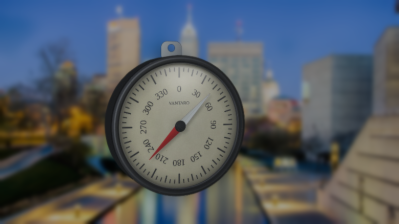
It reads 225 °
